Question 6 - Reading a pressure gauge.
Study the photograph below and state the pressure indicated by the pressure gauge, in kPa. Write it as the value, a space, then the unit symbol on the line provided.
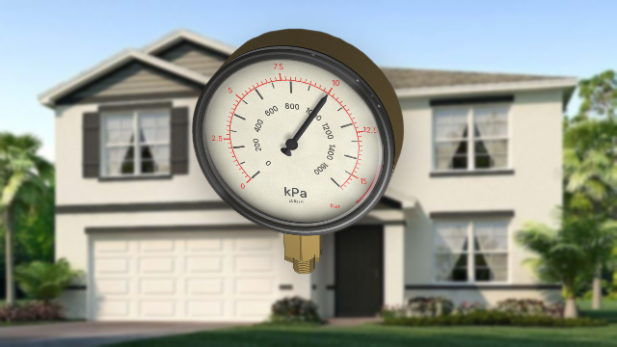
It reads 1000 kPa
